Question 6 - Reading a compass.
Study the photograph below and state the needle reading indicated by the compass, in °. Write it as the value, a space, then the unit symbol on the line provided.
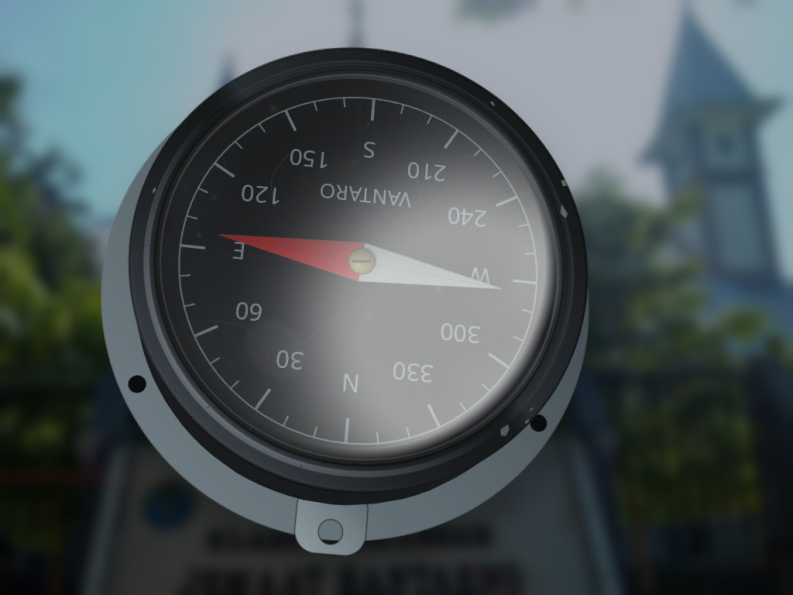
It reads 95 °
